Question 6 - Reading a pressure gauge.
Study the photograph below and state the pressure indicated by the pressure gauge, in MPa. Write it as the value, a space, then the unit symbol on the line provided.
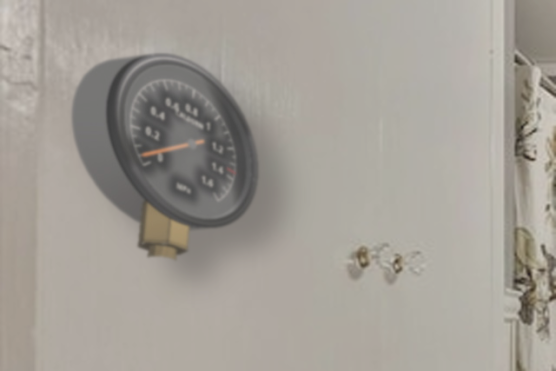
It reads 0.05 MPa
